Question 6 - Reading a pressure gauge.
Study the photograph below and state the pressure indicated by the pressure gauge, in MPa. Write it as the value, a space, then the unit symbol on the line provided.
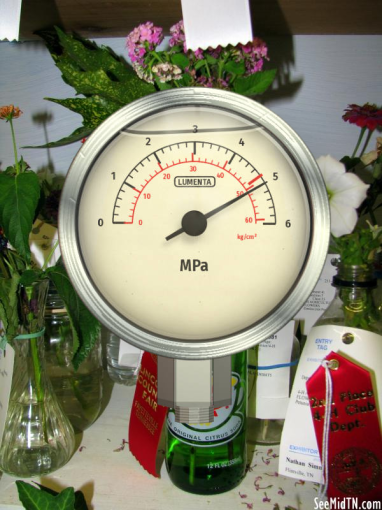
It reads 5 MPa
